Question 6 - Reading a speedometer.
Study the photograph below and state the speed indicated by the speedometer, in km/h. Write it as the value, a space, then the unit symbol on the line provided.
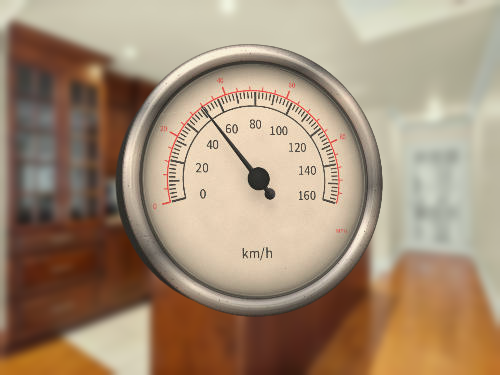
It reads 50 km/h
